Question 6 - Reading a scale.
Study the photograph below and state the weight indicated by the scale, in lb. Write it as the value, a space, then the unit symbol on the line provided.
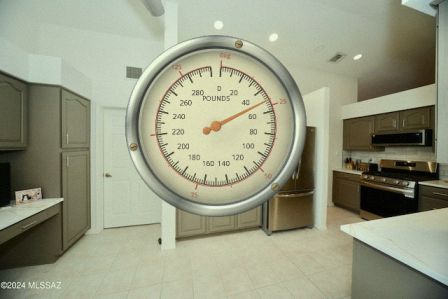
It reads 50 lb
